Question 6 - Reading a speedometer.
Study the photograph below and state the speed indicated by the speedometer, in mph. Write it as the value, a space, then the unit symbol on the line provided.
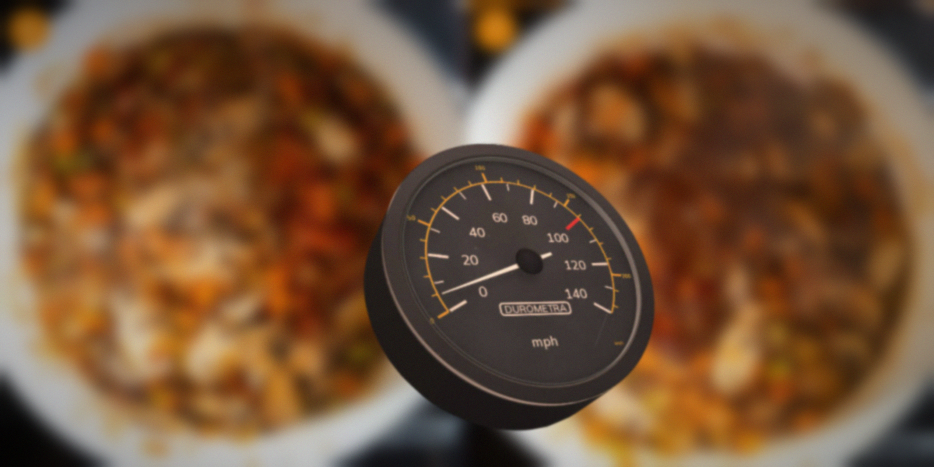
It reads 5 mph
